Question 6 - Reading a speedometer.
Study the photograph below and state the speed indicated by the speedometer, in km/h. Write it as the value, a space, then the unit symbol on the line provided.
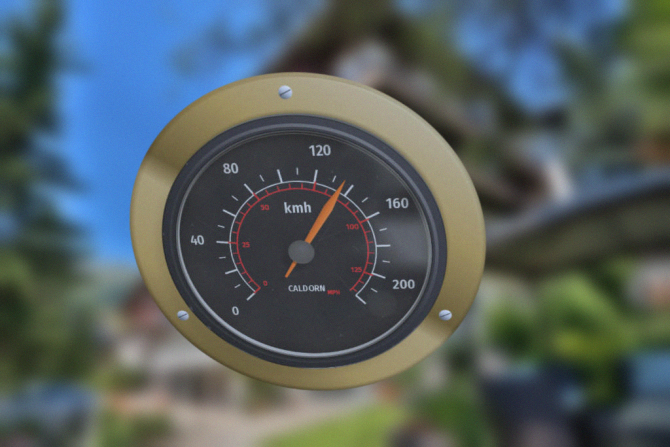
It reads 135 km/h
